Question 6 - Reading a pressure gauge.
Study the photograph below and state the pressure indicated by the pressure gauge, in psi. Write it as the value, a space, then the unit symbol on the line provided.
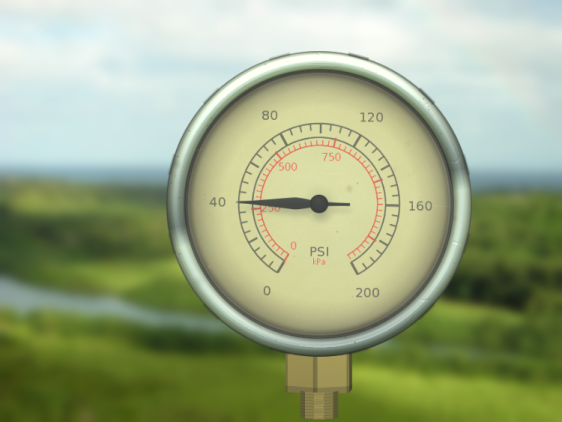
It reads 40 psi
